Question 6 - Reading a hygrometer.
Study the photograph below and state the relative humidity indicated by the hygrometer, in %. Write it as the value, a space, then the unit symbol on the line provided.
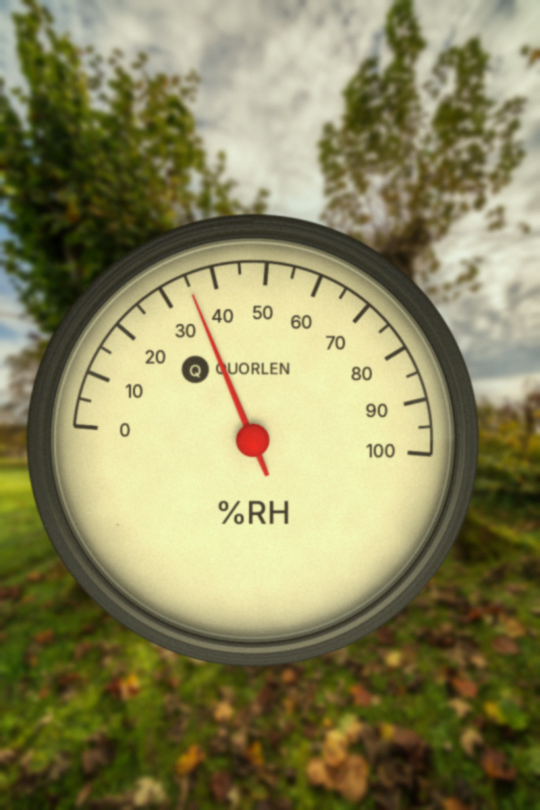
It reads 35 %
